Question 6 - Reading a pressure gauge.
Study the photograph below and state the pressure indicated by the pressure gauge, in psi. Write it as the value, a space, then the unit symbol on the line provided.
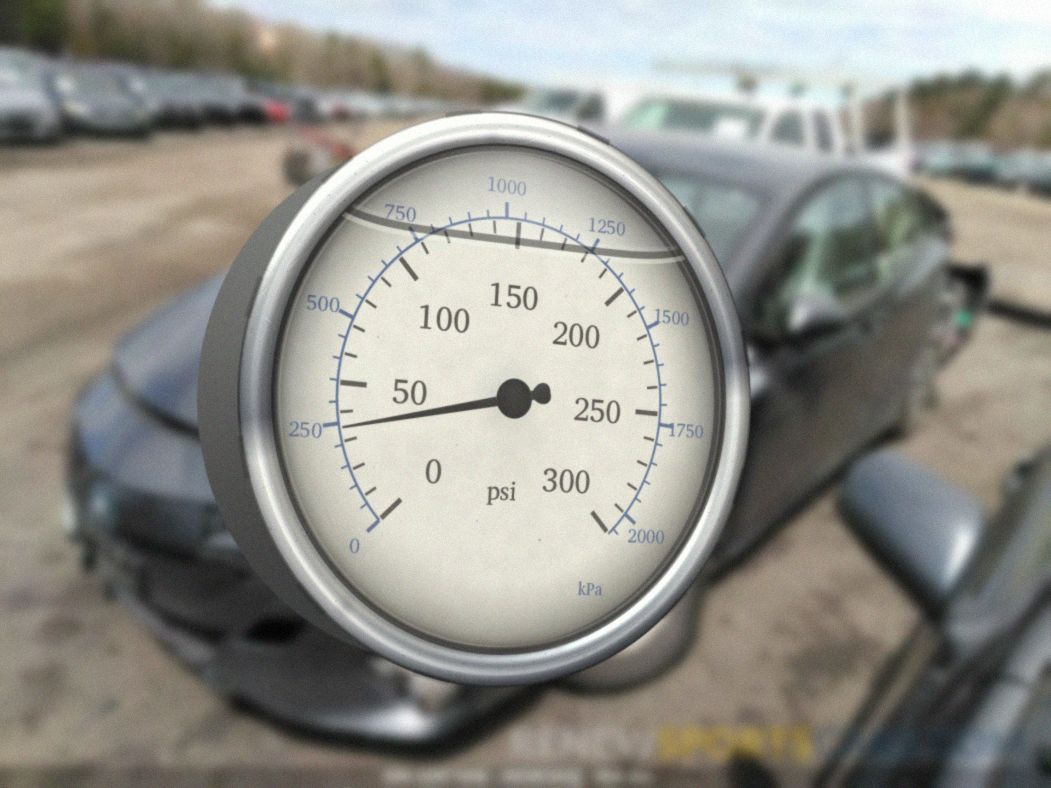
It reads 35 psi
